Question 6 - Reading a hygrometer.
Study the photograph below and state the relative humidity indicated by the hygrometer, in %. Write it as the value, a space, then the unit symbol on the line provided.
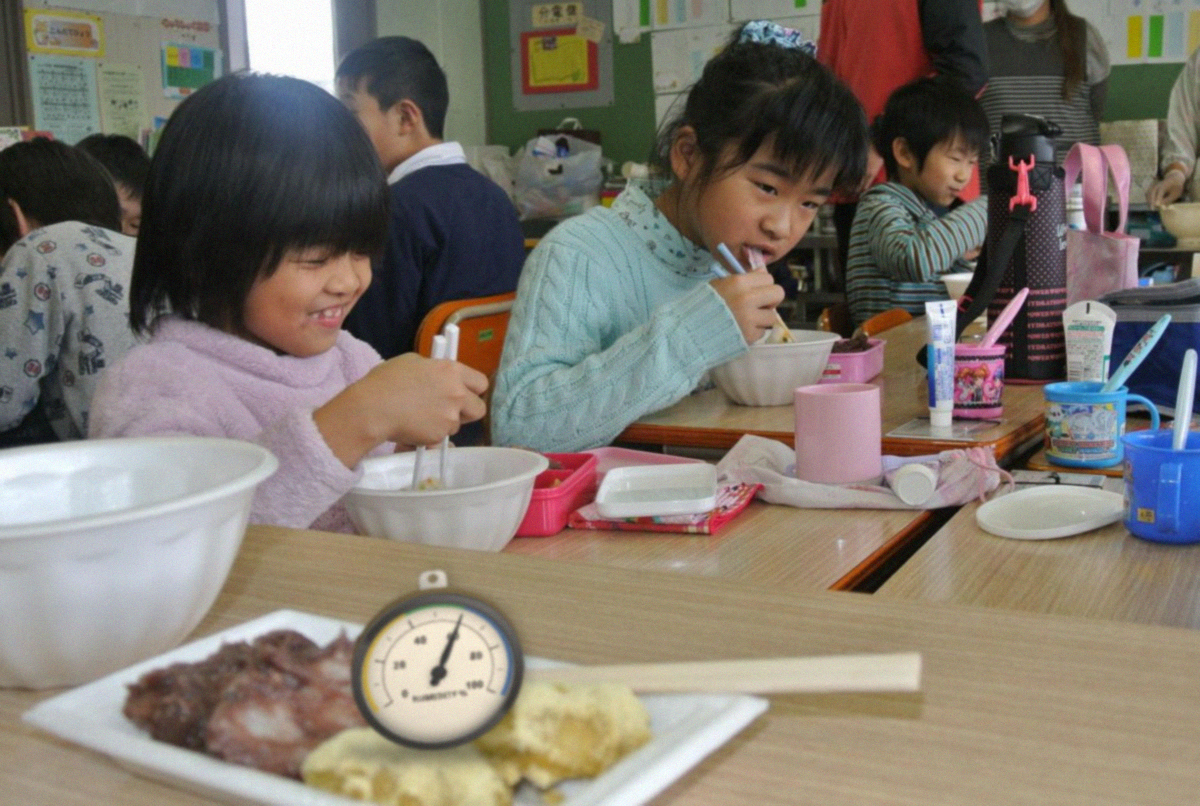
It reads 60 %
